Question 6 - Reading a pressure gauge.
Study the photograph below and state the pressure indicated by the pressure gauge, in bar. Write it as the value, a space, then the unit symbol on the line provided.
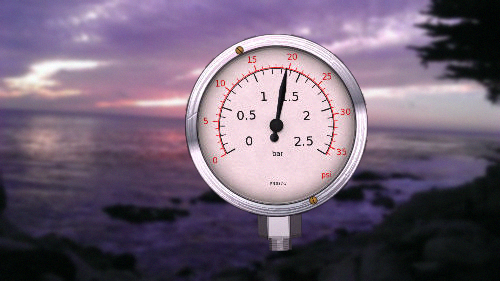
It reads 1.35 bar
